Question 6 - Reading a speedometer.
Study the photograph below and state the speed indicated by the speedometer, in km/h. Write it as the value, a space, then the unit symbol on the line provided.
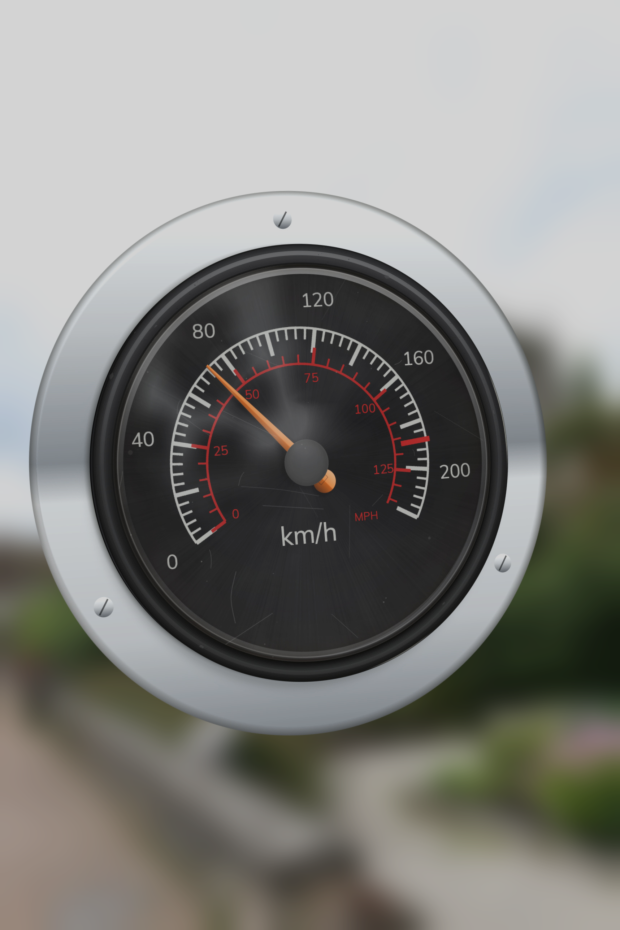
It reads 72 km/h
